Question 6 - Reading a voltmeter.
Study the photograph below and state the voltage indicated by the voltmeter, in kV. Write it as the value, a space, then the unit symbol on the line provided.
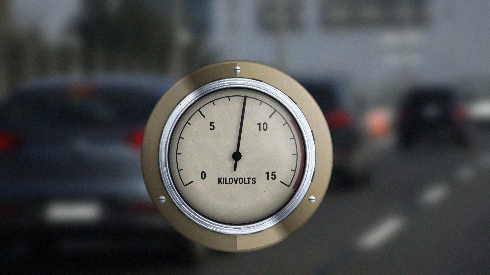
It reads 8 kV
